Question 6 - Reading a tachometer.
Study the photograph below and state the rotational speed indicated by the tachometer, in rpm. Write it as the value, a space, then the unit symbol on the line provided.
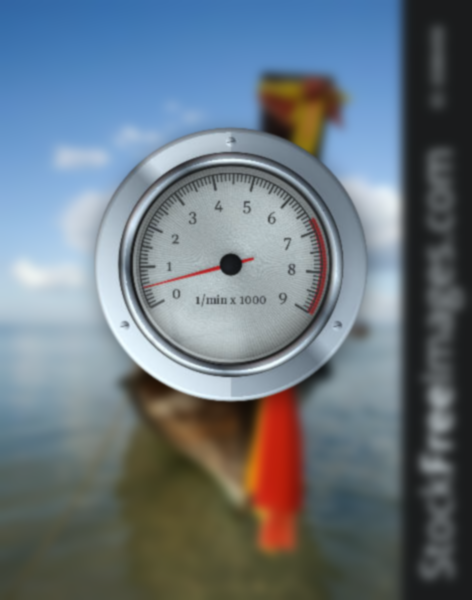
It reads 500 rpm
